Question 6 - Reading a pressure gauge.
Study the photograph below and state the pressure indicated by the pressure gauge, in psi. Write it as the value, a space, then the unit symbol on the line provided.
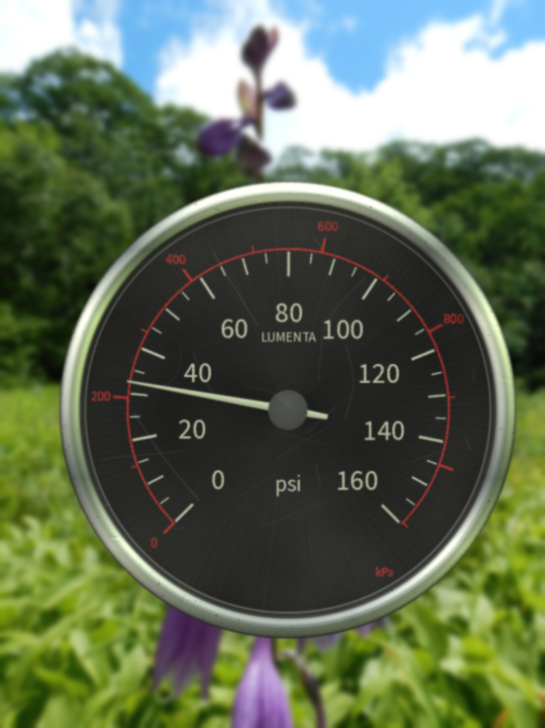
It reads 32.5 psi
